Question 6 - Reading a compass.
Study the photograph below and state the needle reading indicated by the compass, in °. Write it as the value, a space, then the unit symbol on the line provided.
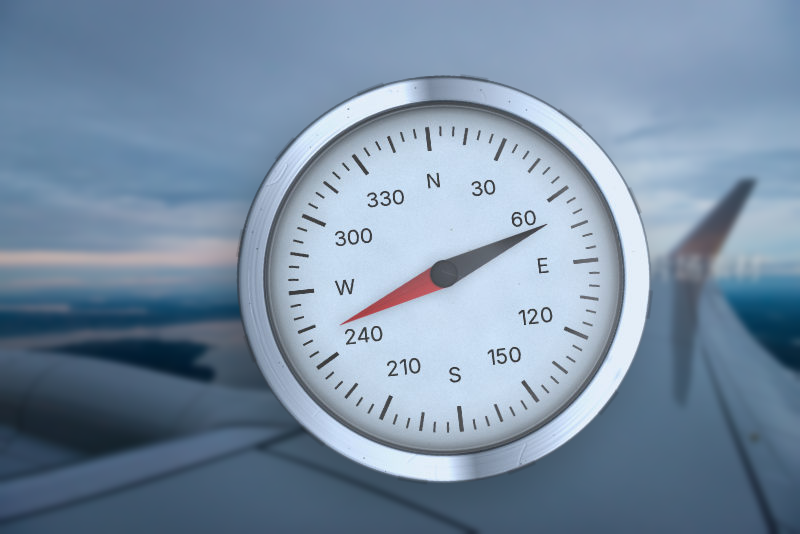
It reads 250 °
